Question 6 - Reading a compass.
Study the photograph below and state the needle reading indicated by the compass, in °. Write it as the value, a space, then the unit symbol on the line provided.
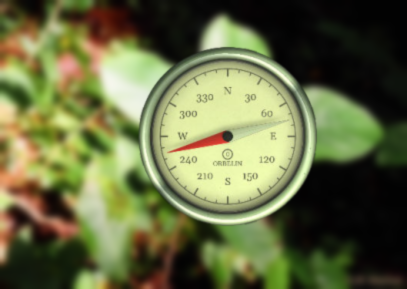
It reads 255 °
